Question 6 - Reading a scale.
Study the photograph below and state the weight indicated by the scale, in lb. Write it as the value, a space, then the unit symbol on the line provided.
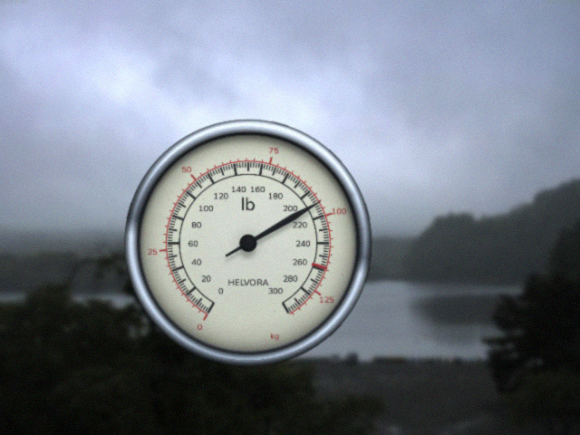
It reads 210 lb
